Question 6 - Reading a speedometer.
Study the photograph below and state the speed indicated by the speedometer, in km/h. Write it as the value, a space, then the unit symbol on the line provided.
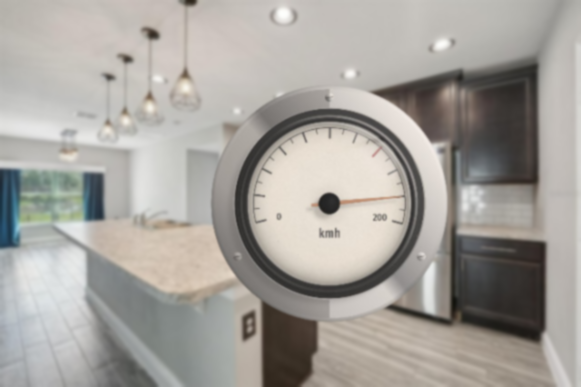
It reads 180 km/h
